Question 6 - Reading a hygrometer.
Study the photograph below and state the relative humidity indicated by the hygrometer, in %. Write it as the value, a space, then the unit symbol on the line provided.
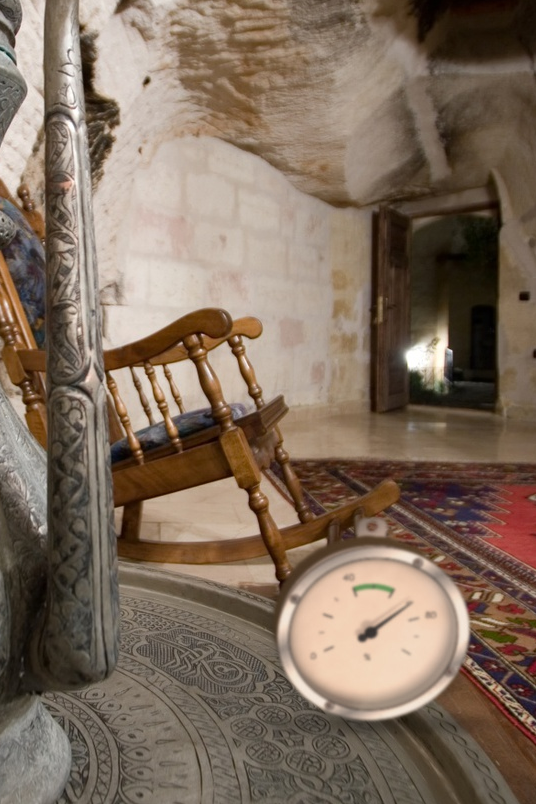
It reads 70 %
